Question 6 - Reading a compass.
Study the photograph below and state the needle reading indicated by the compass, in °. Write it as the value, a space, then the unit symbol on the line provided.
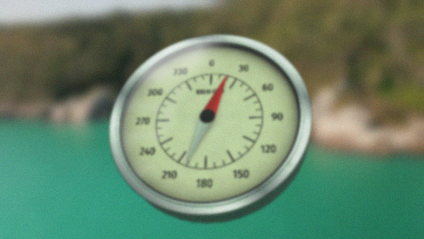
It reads 20 °
